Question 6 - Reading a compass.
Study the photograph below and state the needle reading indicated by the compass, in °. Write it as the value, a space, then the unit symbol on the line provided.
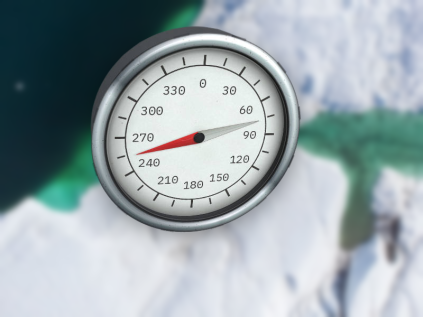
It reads 255 °
